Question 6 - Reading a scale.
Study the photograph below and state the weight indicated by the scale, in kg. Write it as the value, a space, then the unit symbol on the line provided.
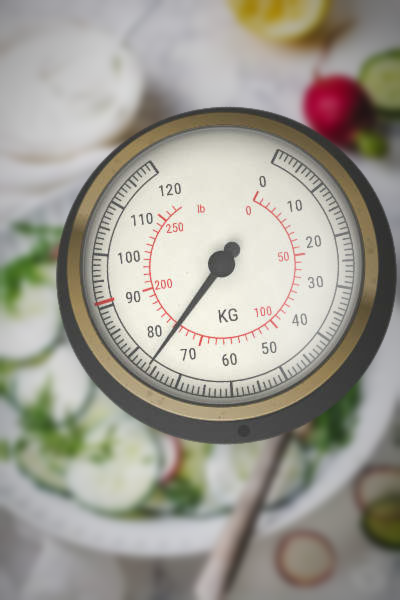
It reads 76 kg
